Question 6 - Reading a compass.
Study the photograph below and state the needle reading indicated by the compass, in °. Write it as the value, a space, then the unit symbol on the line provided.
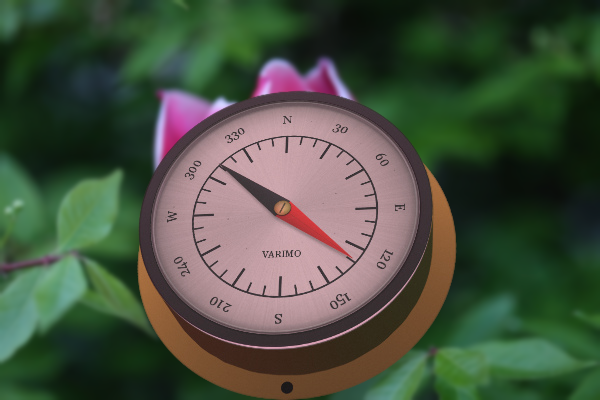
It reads 130 °
